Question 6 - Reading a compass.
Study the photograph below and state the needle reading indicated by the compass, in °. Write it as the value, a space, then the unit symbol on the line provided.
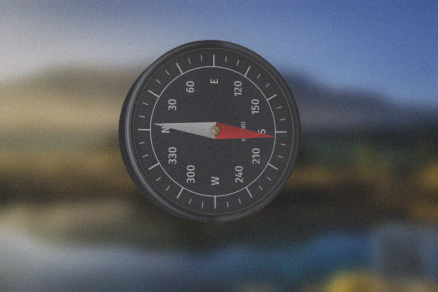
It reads 185 °
